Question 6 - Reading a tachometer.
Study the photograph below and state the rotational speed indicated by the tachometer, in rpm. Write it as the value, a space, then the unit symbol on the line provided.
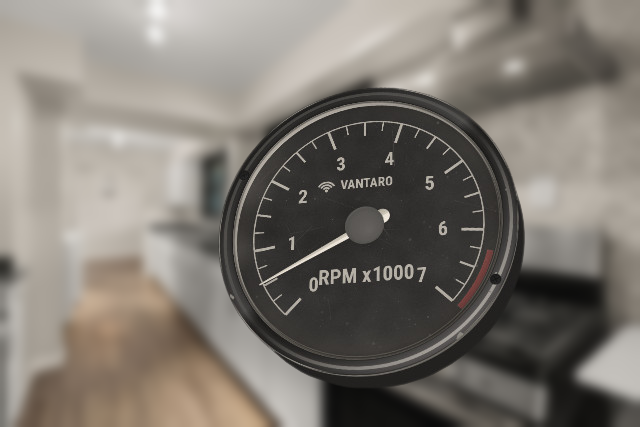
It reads 500 rpm
